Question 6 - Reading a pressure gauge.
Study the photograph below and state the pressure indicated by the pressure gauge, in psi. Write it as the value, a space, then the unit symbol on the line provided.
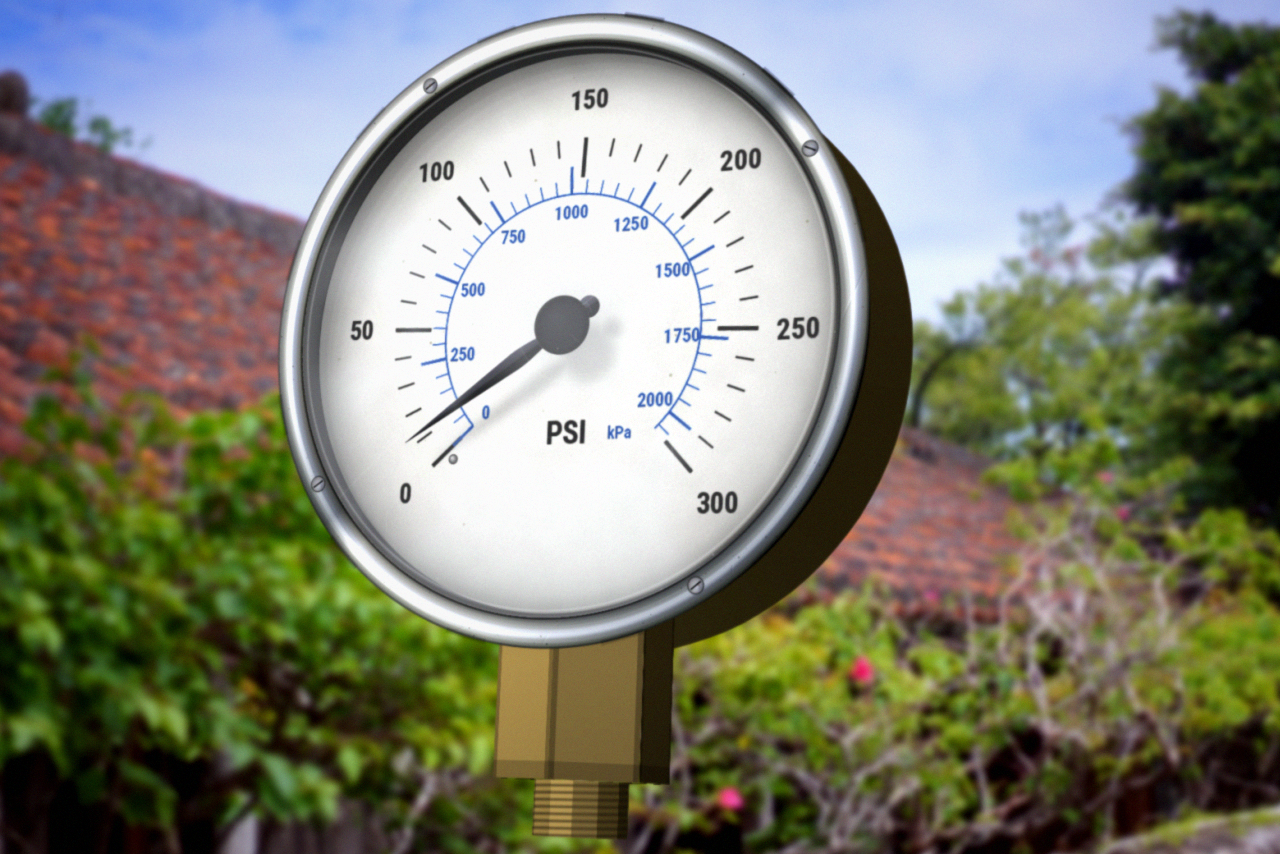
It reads 10 psi
